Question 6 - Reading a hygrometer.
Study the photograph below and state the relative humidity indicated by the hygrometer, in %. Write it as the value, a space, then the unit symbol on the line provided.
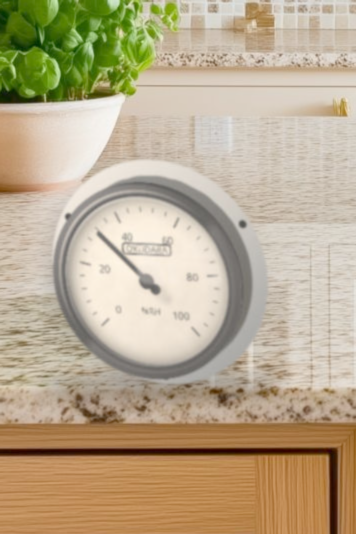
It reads 32 %
